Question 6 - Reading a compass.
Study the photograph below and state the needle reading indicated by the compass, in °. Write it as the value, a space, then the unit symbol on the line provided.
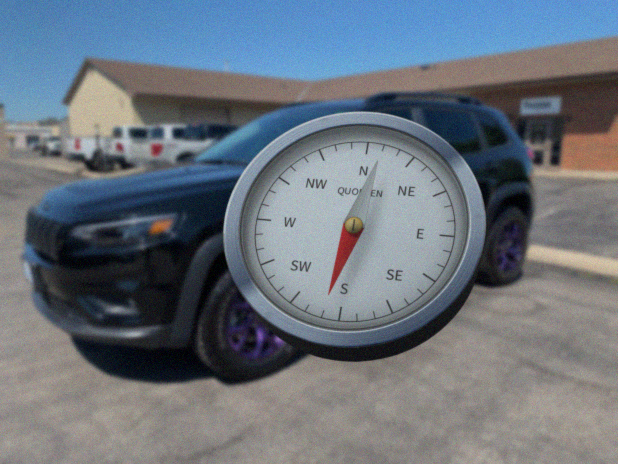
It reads 190 °
